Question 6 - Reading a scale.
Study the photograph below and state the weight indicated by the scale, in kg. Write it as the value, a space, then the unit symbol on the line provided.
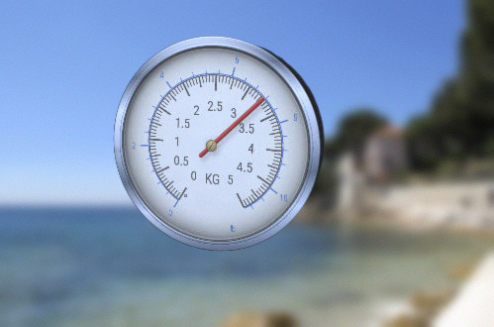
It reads 3.25 kg
